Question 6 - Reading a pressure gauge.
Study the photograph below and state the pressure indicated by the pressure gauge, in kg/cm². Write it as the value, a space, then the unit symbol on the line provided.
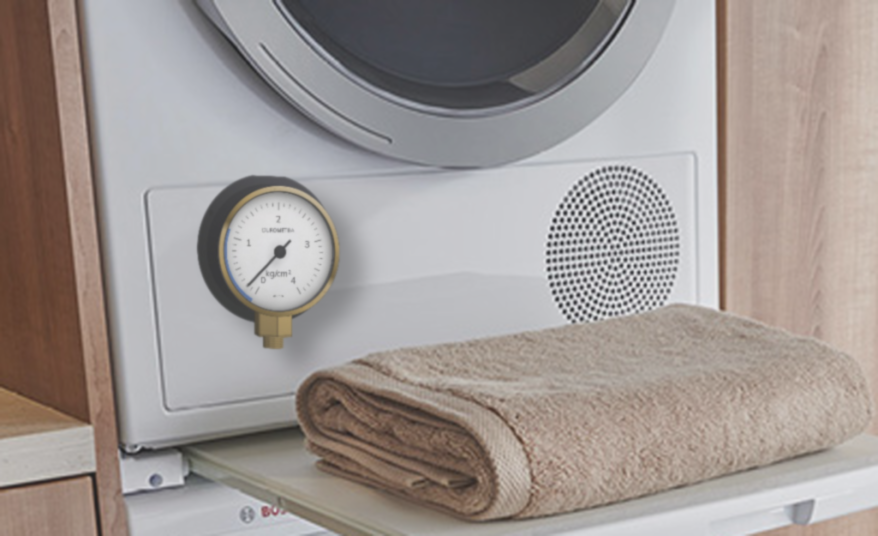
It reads 0.2 kg/cm²
